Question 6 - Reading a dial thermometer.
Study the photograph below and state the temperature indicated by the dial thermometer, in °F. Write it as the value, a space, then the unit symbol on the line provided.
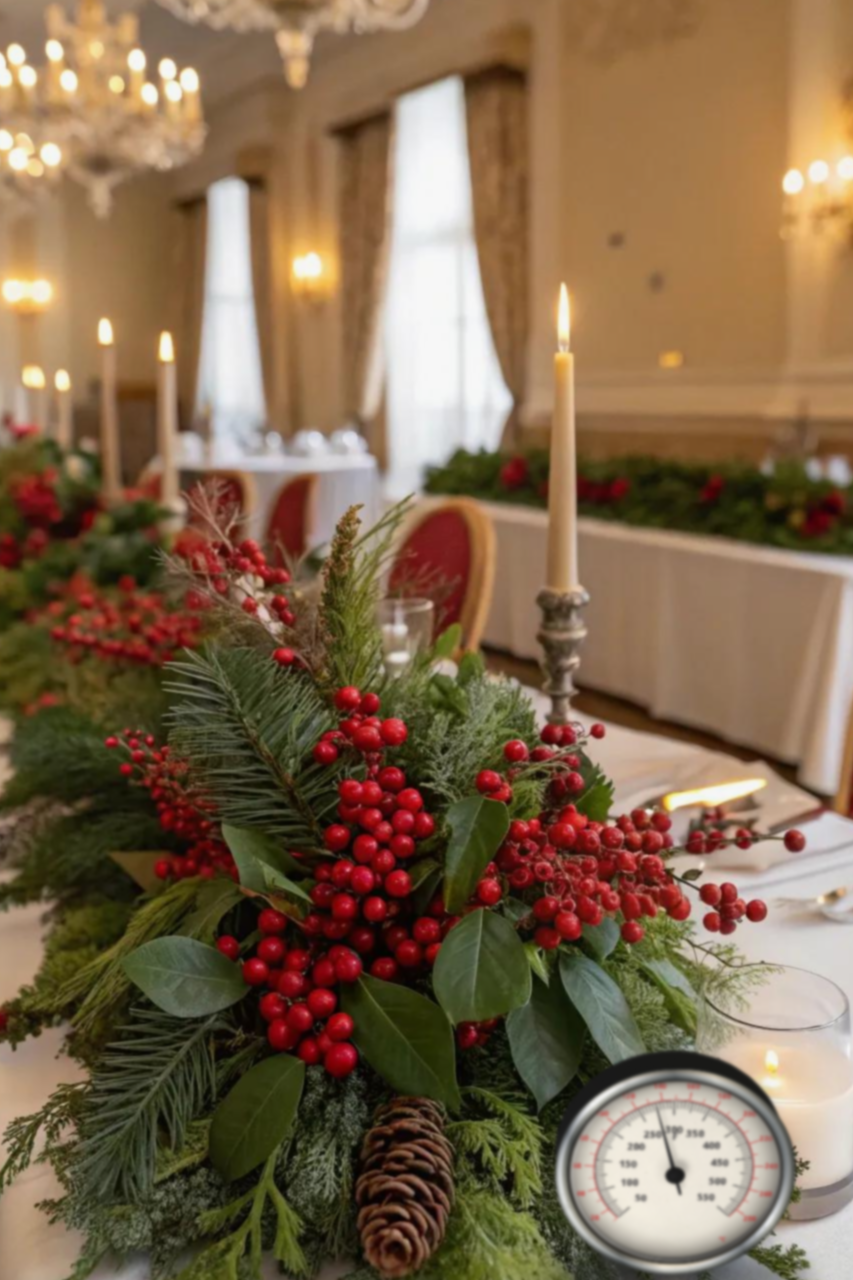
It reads 275 °F
